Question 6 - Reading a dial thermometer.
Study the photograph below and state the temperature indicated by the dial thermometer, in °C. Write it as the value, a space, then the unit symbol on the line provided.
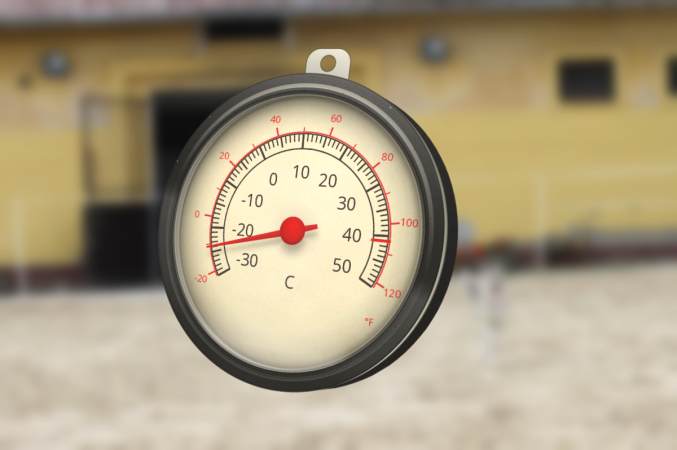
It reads -24 °C
